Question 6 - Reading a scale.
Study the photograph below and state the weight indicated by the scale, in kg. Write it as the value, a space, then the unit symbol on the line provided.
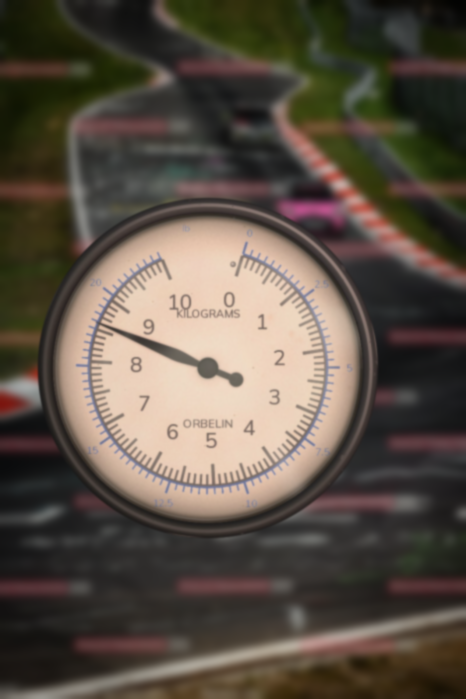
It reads 8.6 kg
